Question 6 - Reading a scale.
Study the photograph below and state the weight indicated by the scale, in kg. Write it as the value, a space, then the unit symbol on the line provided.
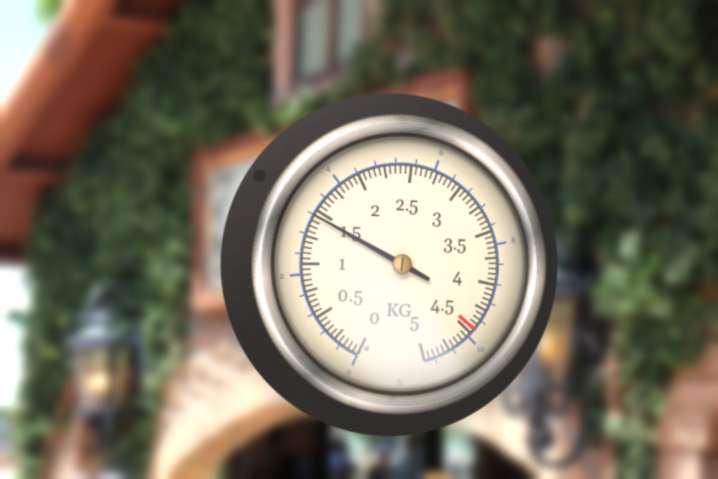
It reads 1.45 kg
